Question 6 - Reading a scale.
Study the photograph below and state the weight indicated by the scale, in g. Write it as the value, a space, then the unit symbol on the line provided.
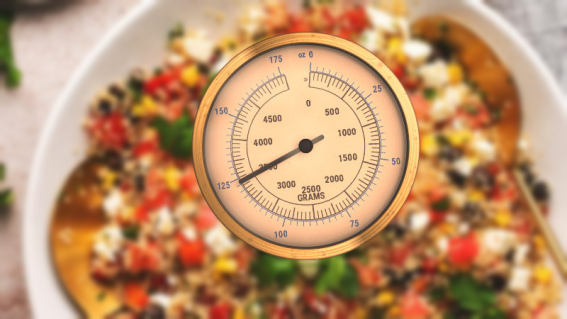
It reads 3500 g
